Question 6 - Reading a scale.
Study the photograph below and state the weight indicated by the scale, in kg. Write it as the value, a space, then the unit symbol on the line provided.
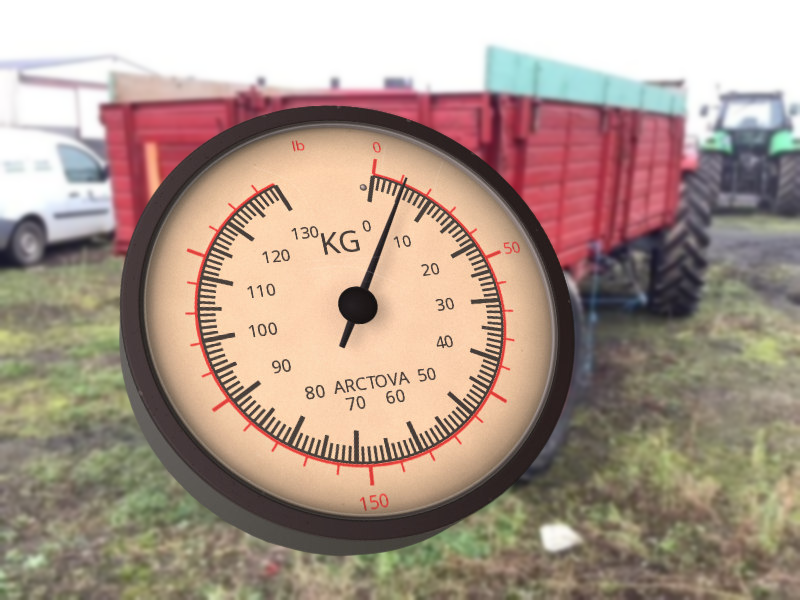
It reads 5 kg
